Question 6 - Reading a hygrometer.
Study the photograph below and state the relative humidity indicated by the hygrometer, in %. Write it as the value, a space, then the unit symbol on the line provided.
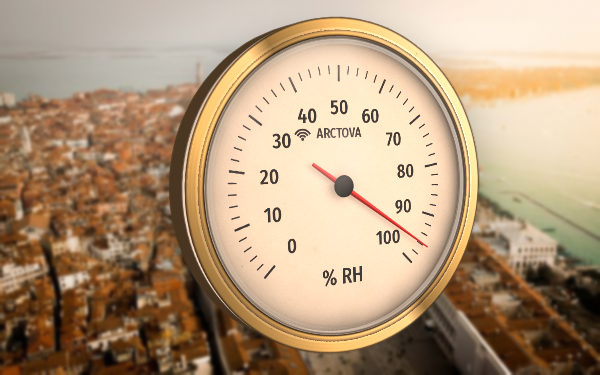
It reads 96 %
